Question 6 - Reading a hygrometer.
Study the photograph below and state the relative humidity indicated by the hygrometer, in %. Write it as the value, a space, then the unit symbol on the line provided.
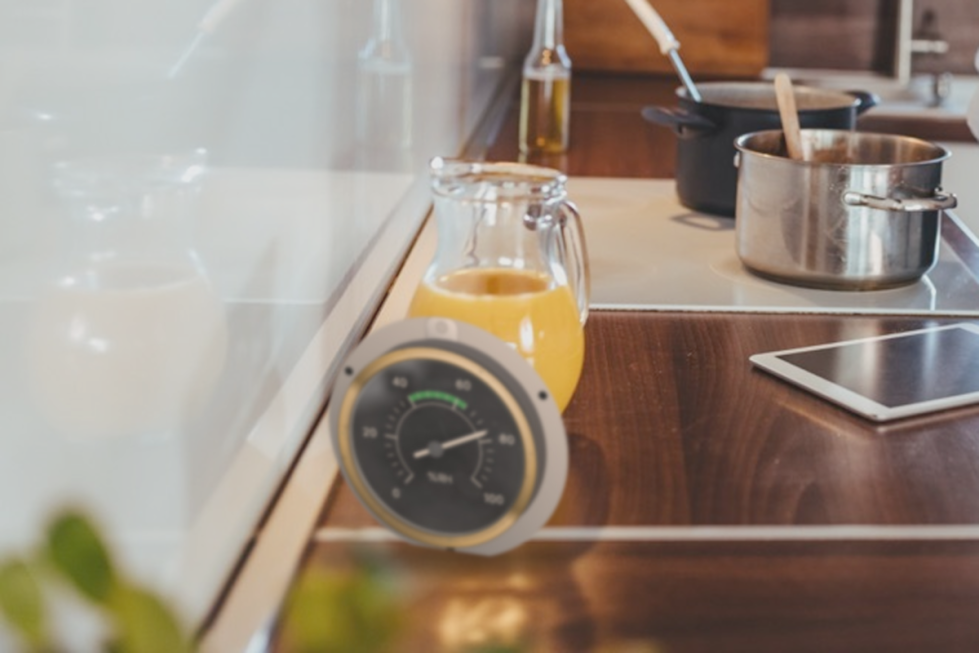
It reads 76 %
